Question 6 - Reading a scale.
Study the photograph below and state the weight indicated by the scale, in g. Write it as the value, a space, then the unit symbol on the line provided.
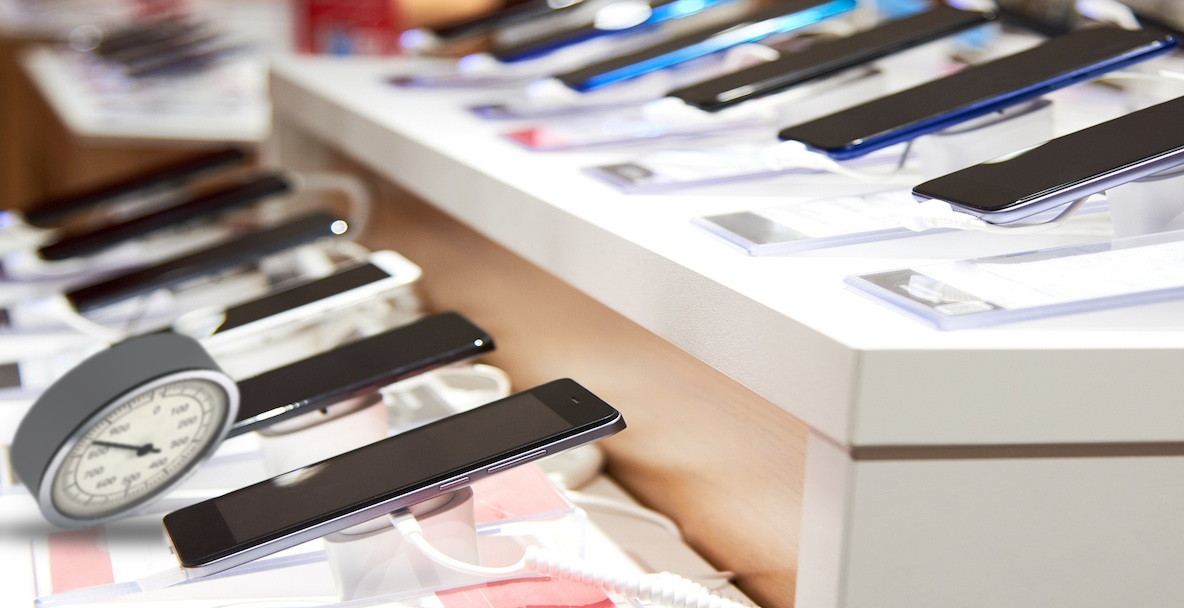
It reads 850 g
